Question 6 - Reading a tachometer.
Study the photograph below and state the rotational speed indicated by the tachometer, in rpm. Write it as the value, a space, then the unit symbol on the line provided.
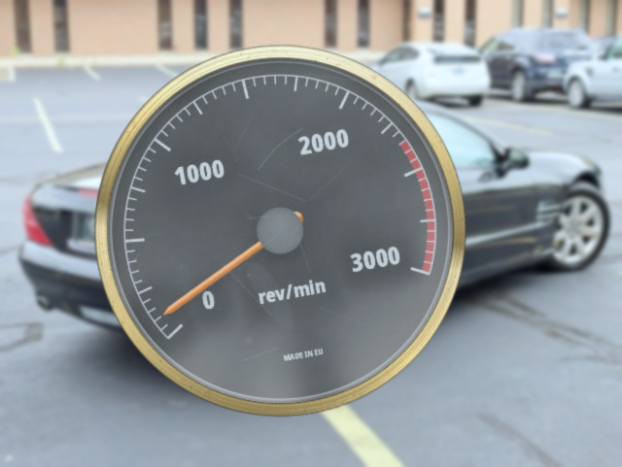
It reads 100 rpm
